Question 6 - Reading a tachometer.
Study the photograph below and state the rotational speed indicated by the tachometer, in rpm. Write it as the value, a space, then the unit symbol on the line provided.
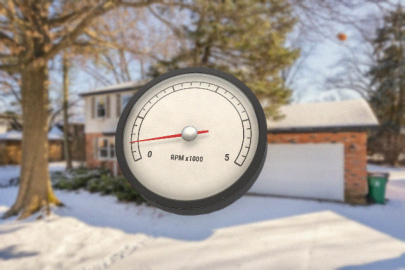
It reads 400 rpm
